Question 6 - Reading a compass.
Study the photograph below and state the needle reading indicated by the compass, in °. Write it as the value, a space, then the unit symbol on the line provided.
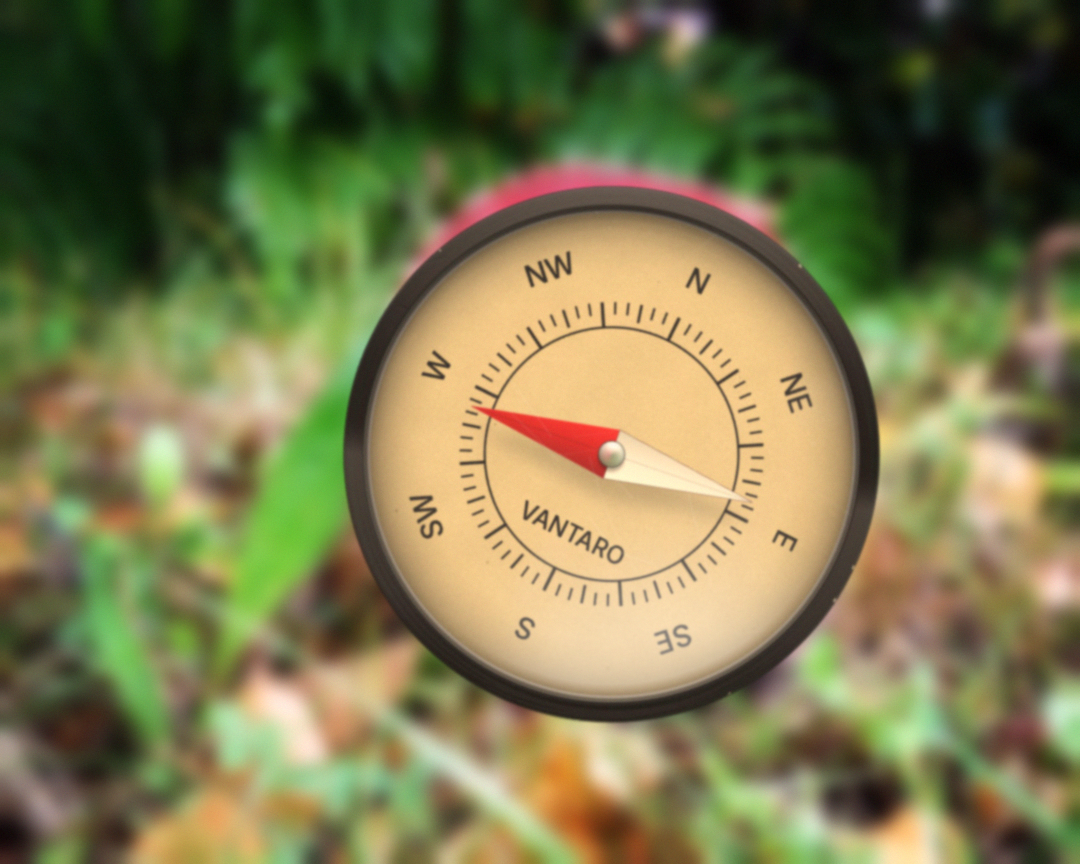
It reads 262.5 °
